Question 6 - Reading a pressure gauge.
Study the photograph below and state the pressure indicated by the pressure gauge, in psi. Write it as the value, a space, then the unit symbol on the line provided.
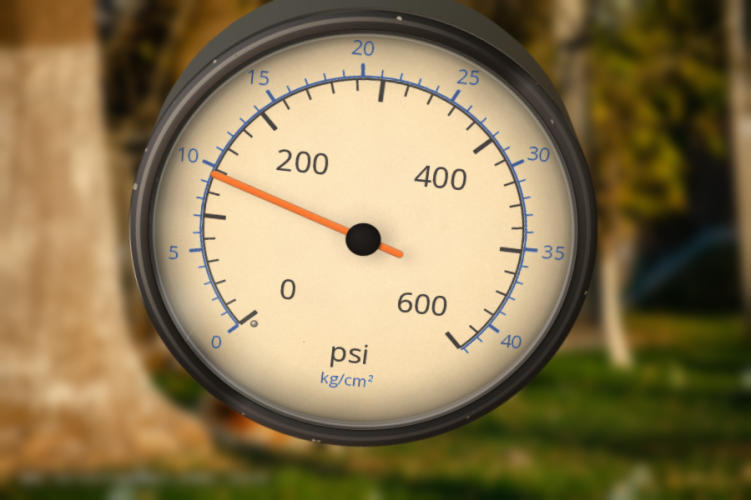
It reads 140 psi
